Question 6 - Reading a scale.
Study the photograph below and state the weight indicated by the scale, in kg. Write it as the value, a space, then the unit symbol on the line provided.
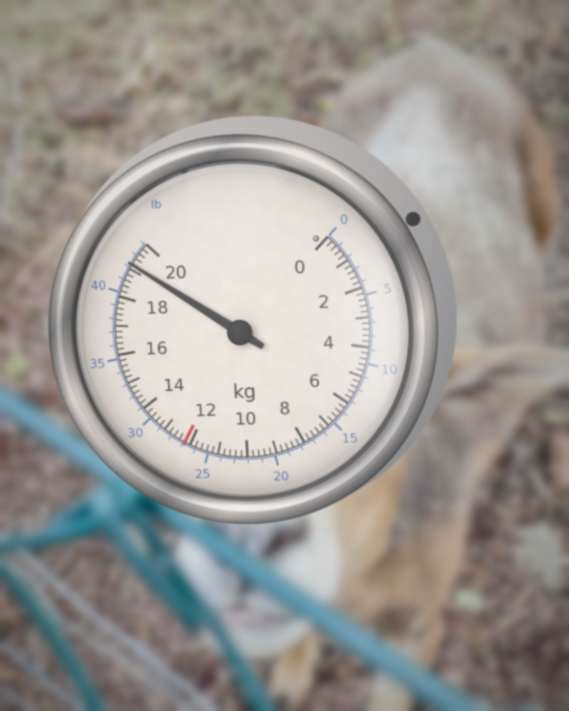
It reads 19.2 kg
